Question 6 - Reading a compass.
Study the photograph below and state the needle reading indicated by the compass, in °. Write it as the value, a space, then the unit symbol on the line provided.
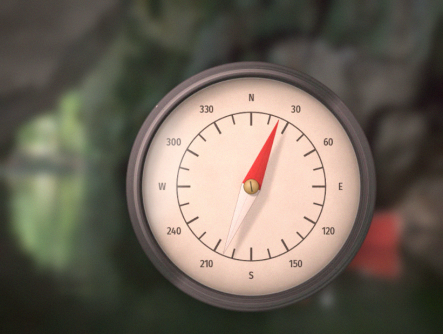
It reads 22.5 °
